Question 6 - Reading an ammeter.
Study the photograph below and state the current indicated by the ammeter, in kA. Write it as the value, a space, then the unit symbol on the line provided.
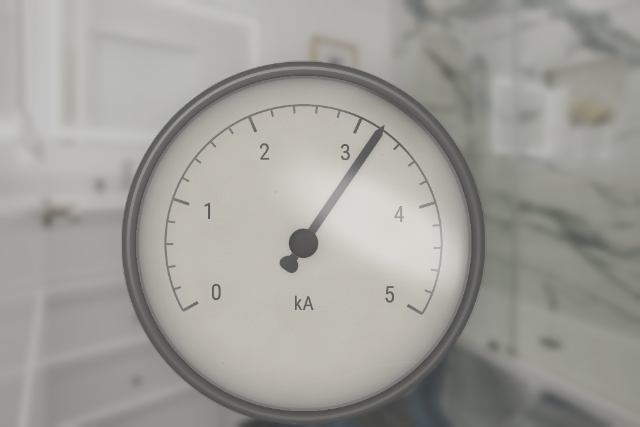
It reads 3.2 kA
